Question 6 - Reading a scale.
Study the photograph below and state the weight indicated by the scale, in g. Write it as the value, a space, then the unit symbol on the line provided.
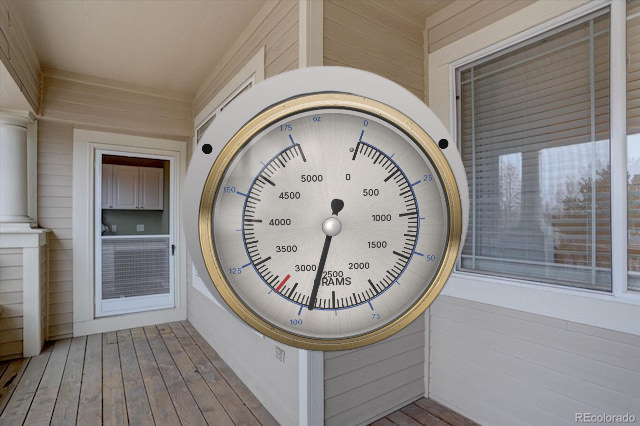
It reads 2750 g
